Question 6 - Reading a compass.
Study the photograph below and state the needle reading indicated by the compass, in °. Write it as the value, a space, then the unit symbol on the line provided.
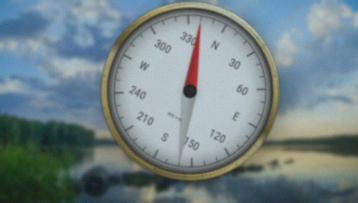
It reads 340 °
